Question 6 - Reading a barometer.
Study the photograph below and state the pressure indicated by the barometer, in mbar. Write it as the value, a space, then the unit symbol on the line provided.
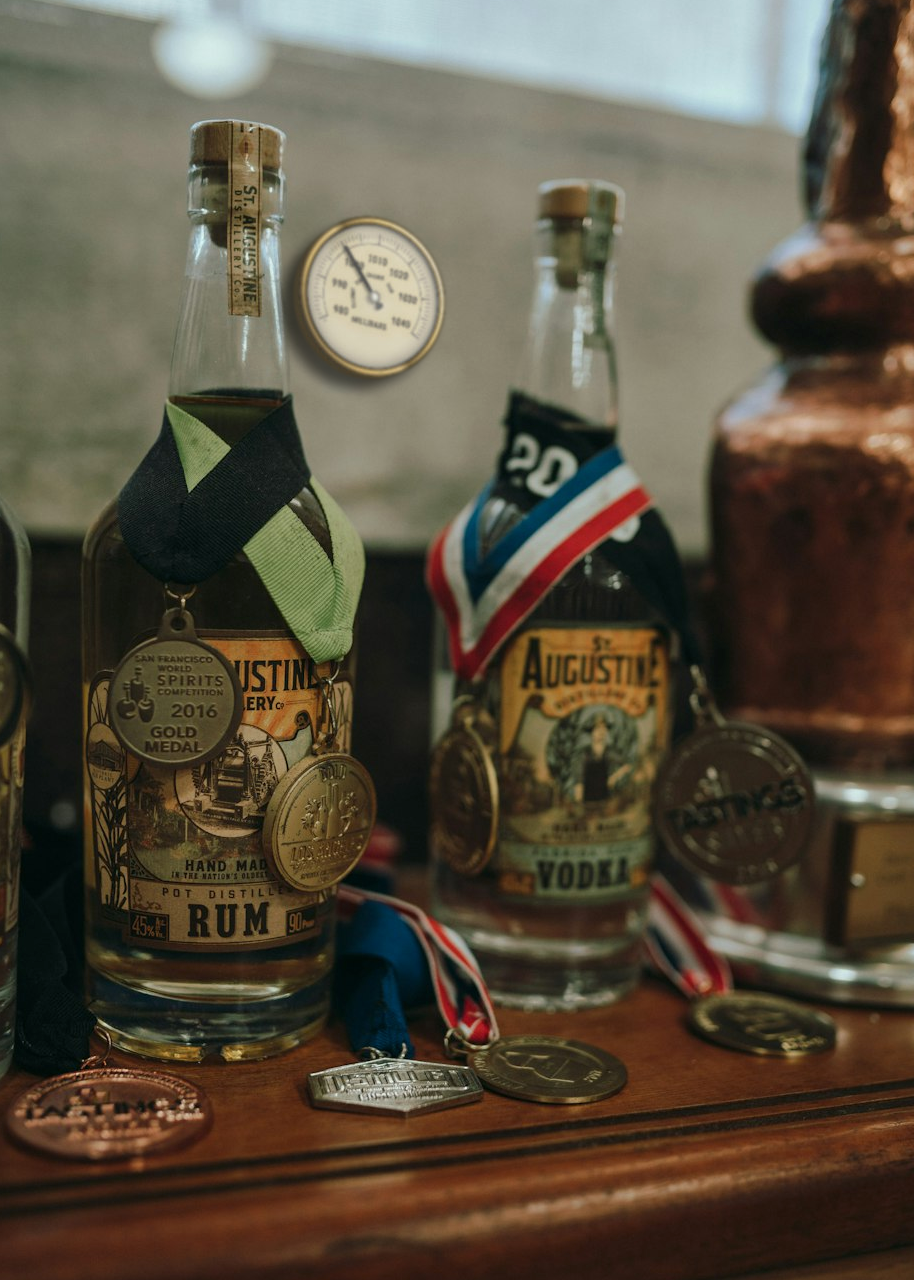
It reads 1000 mbar
